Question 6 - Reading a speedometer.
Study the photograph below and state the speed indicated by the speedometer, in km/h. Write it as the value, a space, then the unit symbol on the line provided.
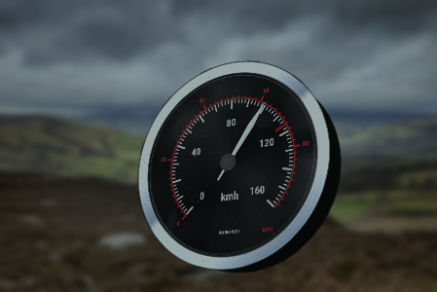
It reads 100 km/h
